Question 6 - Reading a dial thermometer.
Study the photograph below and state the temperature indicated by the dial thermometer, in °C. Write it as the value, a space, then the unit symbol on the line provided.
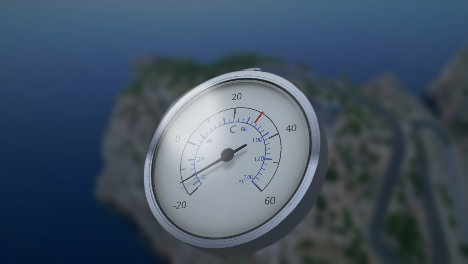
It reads -15 °C
